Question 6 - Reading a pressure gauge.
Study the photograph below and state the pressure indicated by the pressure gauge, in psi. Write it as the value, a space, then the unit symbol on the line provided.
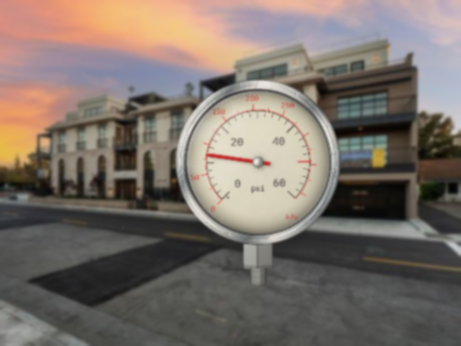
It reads 12 psi
